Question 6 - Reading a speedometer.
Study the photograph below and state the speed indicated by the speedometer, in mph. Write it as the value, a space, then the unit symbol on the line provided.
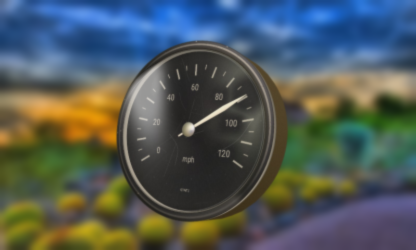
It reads 90 mph
